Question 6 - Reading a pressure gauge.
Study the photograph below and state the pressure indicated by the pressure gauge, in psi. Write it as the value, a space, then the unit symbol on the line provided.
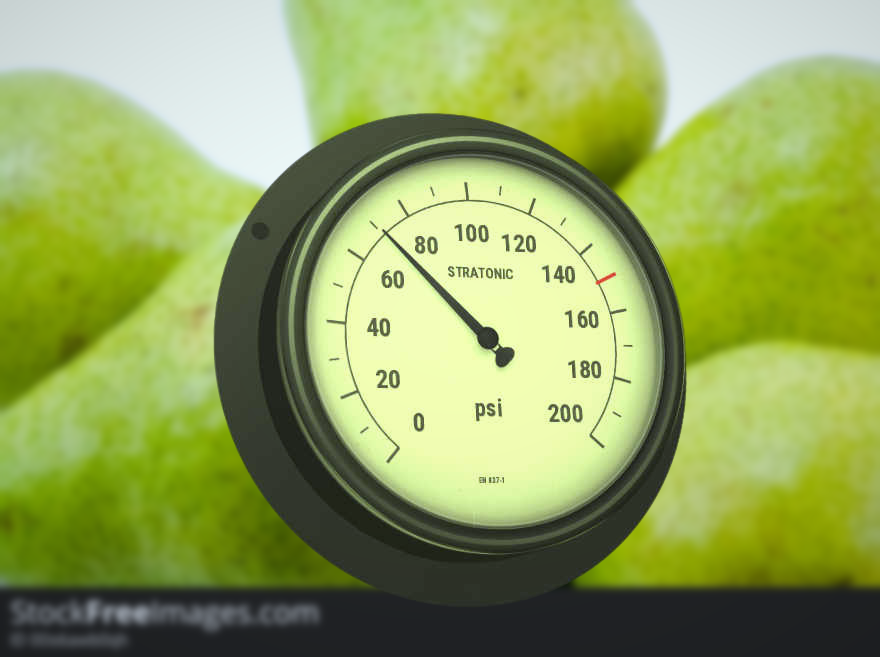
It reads 70 psi
